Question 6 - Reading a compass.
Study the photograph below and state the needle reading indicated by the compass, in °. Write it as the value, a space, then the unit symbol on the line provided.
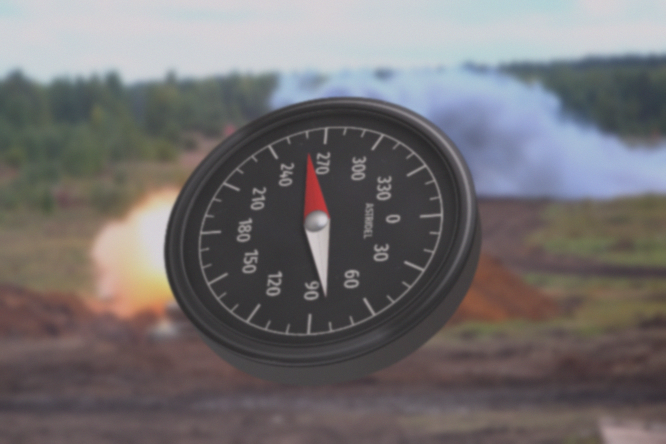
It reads 260 °
